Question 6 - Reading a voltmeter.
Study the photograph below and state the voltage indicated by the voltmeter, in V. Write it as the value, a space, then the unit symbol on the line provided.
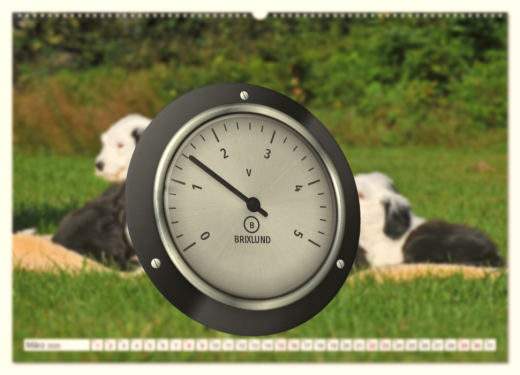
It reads 1.4 V
